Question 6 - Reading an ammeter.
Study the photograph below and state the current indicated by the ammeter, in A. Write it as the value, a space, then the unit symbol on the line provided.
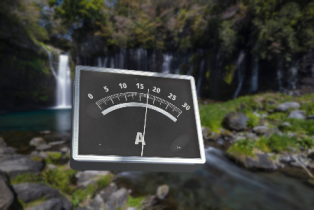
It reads 17.5 A
